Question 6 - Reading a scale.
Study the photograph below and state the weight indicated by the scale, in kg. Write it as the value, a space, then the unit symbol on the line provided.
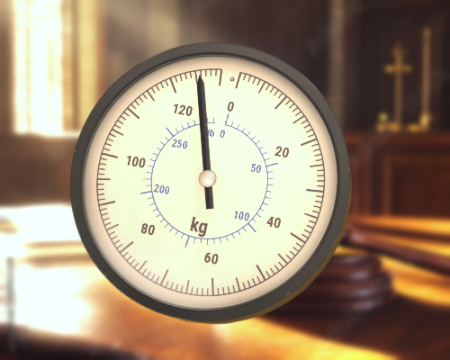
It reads 126 kg
